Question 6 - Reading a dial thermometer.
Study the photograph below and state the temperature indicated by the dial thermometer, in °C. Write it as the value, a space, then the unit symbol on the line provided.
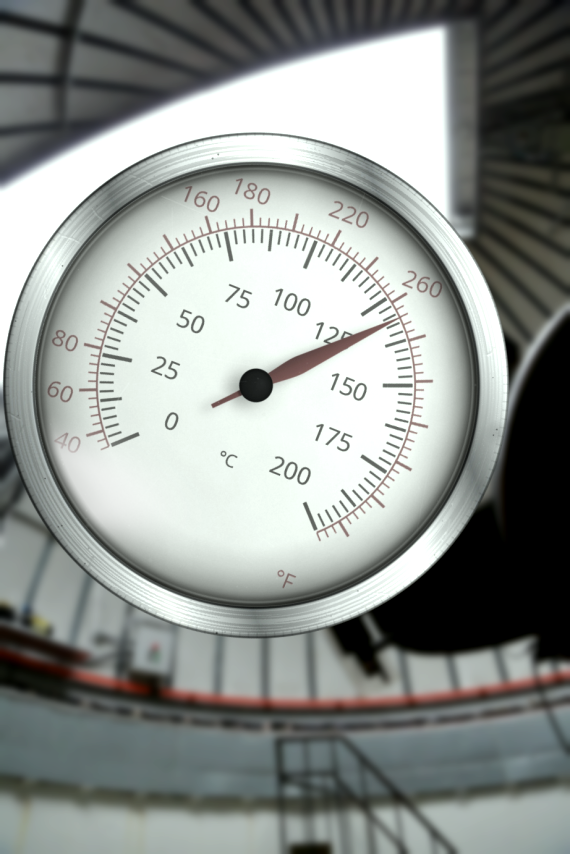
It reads 131.25 °C
